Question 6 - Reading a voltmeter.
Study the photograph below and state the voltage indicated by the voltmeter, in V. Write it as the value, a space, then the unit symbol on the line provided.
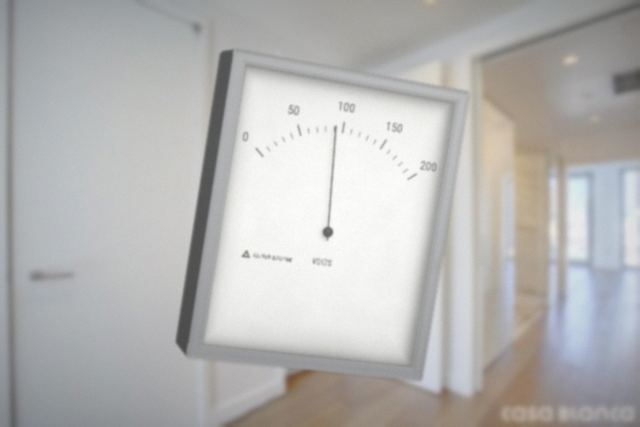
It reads 90 V
